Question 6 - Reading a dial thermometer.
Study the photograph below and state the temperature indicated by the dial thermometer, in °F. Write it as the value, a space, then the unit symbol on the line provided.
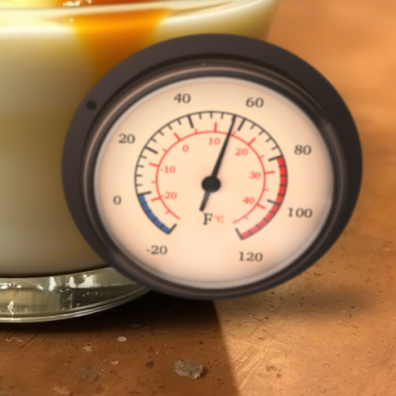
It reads 56 °F
